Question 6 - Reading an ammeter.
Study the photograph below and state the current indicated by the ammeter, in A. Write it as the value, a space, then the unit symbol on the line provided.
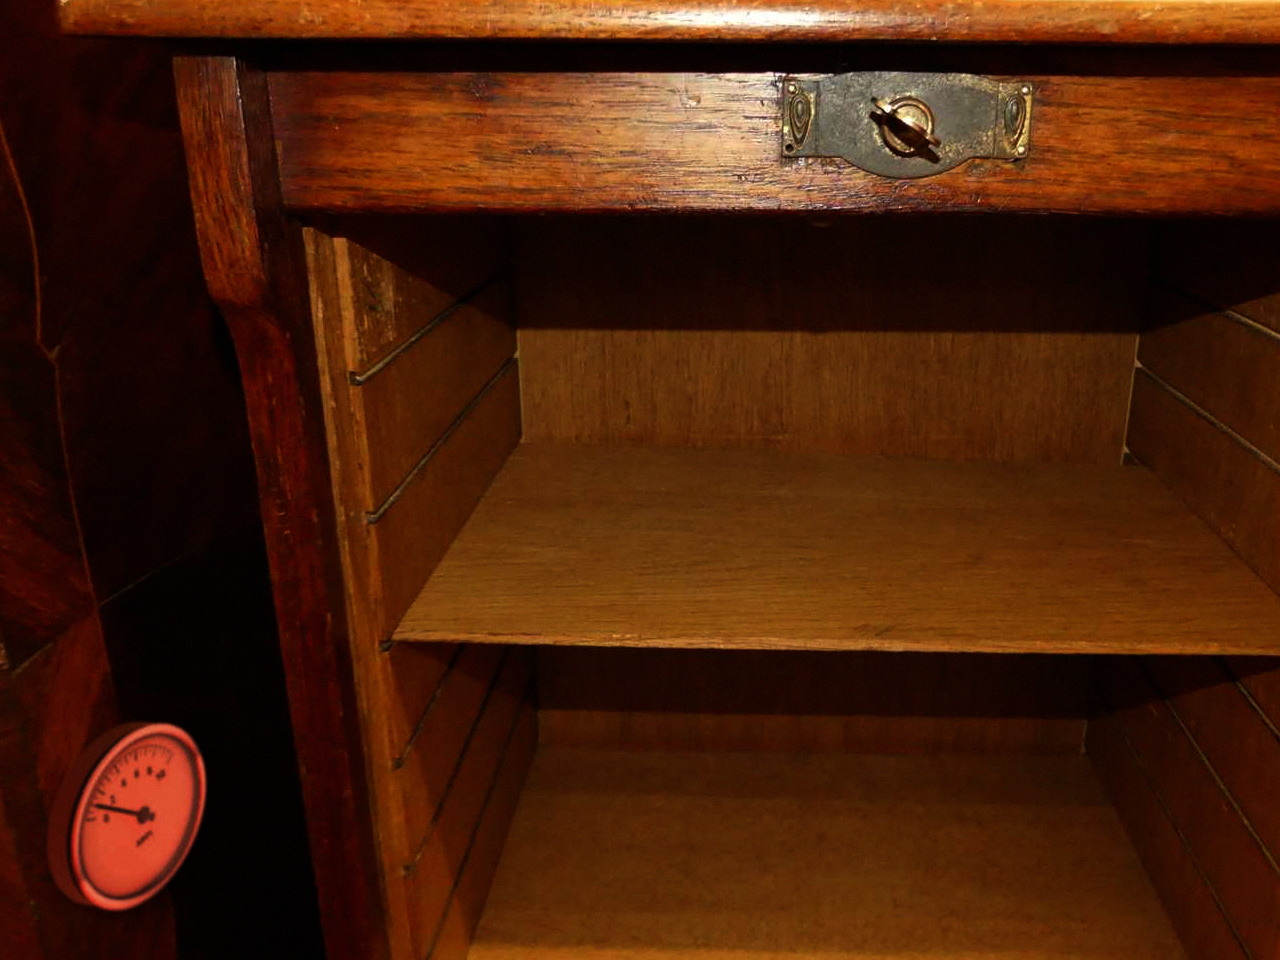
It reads 1 A
